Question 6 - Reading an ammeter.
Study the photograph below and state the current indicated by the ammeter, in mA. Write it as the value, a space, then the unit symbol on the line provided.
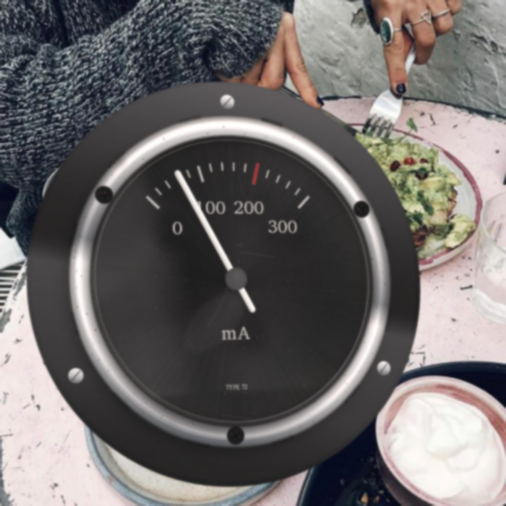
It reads 60 mA
